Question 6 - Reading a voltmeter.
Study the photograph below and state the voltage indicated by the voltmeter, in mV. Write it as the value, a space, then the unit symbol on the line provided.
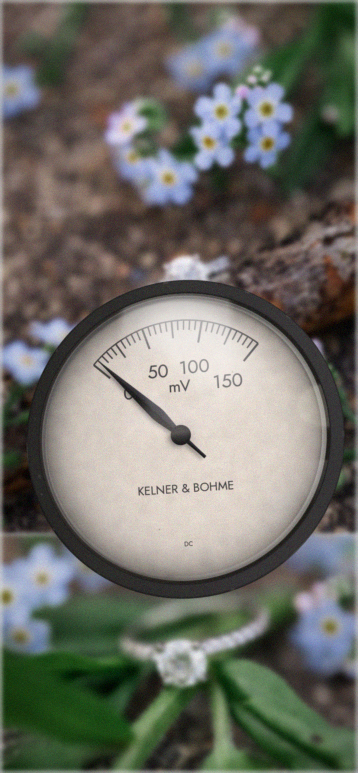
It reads 5 mV
